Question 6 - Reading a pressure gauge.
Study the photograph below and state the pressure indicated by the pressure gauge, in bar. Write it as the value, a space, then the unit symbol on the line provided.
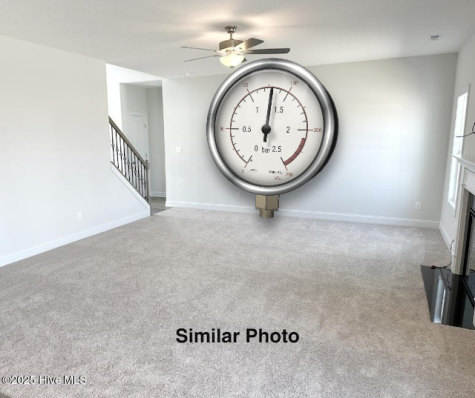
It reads 1.3 bar
